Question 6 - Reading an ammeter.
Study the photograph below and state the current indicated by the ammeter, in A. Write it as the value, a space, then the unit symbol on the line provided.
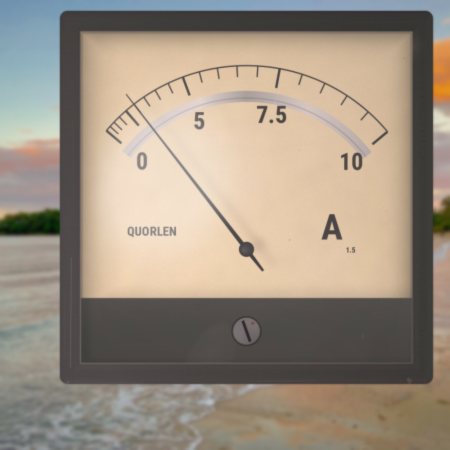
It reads 3 A
